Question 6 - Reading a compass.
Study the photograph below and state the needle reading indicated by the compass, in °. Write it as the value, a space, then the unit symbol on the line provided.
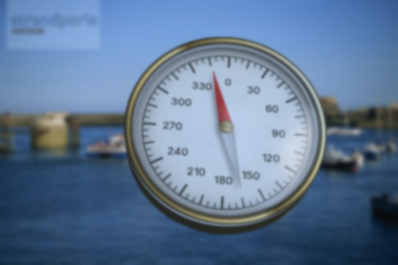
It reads 345 °
